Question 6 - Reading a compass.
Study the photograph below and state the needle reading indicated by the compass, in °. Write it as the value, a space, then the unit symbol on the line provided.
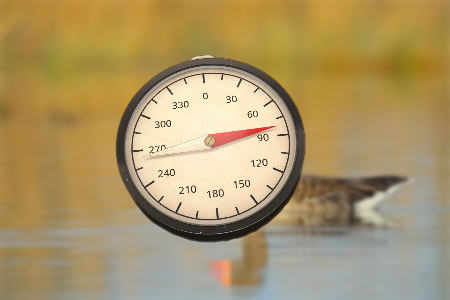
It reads 82.5 °
